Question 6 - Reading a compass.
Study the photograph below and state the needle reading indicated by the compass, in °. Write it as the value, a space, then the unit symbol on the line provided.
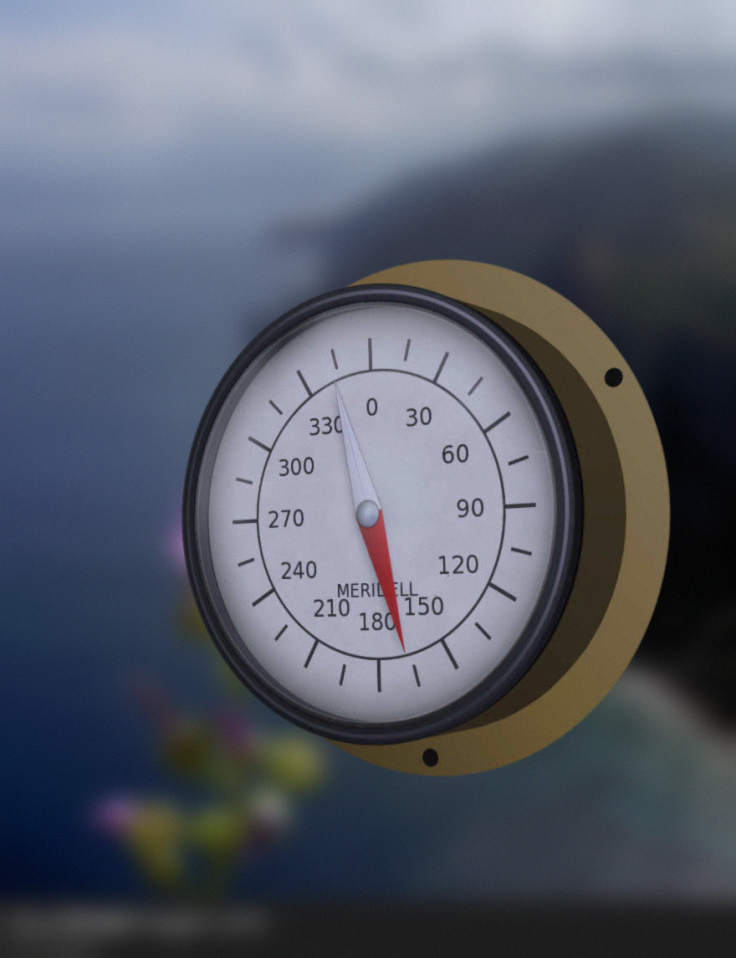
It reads 165 °
